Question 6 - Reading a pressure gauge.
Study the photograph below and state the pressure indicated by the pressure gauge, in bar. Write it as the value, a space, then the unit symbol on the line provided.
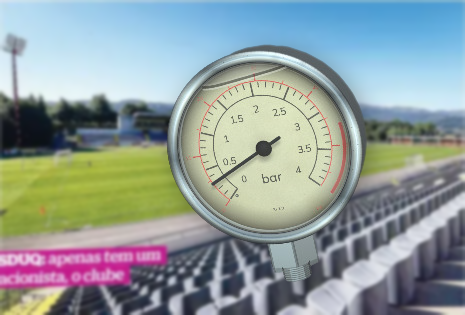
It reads 0.3 bar
